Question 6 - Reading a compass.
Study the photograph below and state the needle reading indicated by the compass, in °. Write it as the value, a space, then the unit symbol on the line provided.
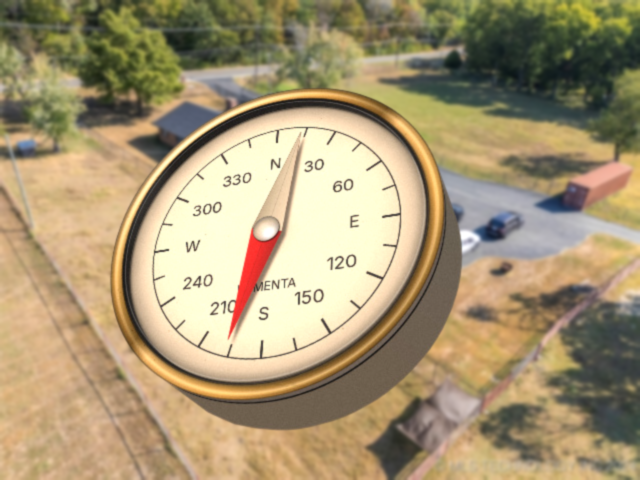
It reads 195 °
